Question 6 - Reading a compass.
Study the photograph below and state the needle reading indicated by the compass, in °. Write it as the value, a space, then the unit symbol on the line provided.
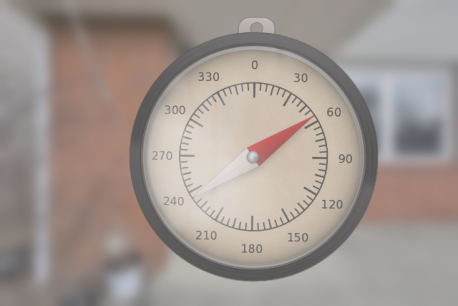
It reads 55 °
